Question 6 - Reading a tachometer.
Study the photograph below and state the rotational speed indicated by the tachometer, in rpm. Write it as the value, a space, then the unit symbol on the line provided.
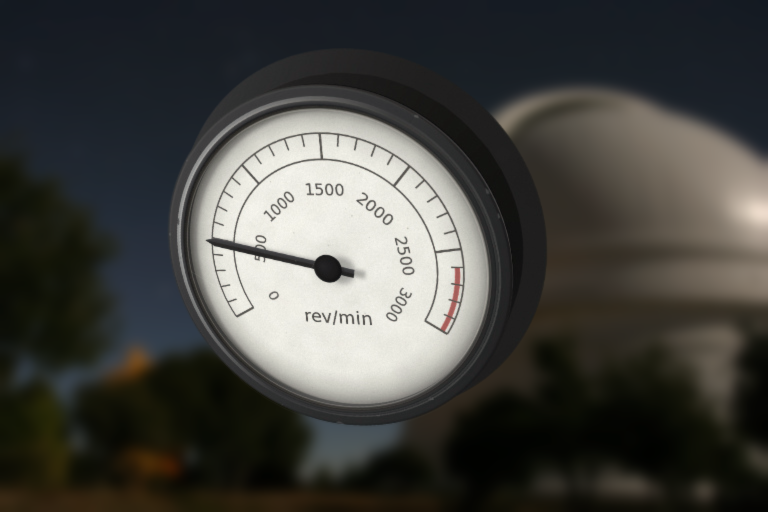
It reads 500 rpm
